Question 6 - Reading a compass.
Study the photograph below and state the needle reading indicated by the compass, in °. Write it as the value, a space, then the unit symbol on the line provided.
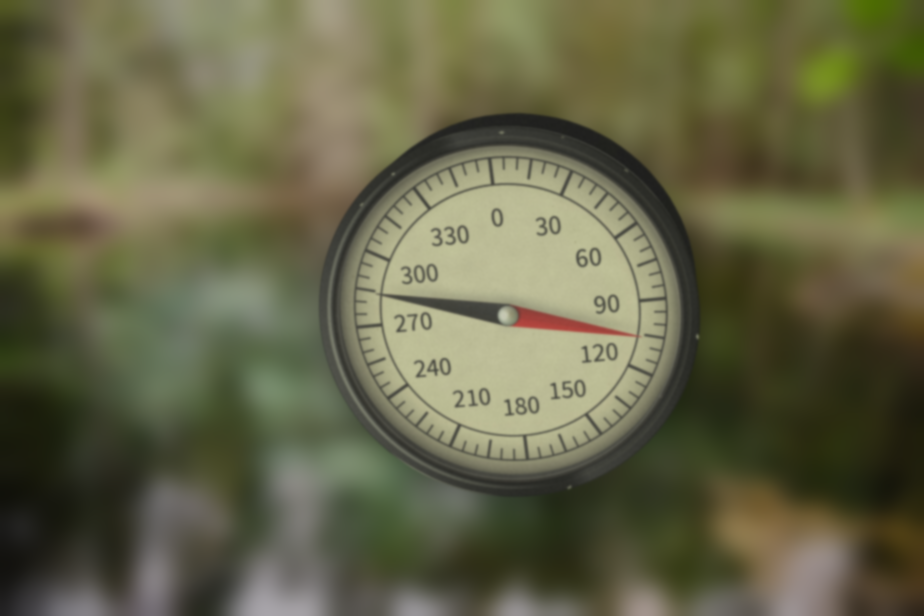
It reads 105 °
